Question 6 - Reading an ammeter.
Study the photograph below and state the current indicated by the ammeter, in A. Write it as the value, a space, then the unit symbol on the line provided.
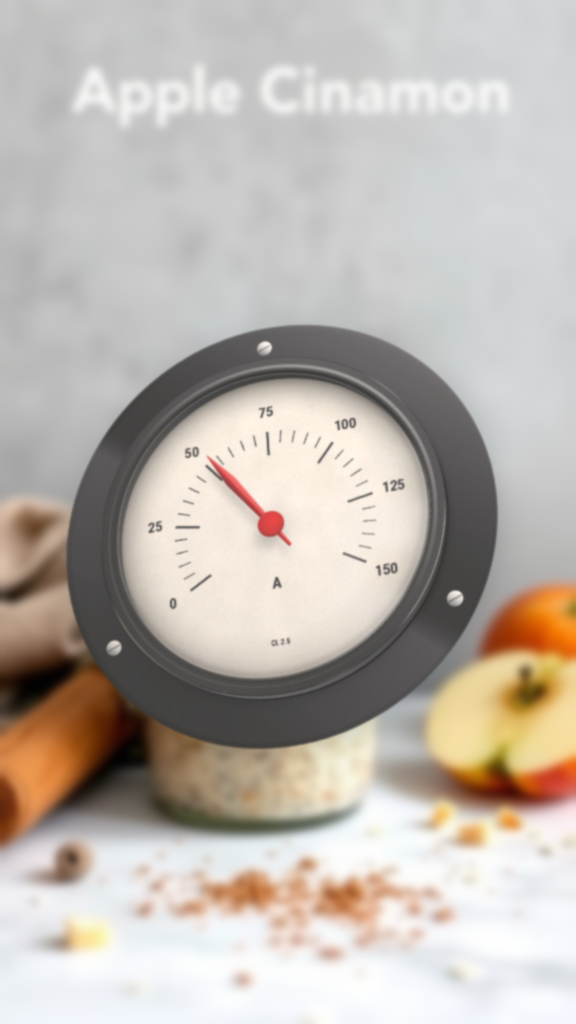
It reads 52.5 A
